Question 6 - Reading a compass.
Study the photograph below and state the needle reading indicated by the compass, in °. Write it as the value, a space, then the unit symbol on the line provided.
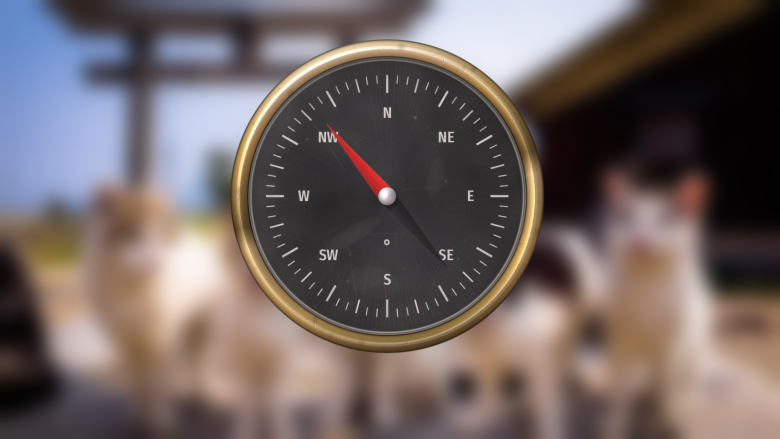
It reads 320 °
